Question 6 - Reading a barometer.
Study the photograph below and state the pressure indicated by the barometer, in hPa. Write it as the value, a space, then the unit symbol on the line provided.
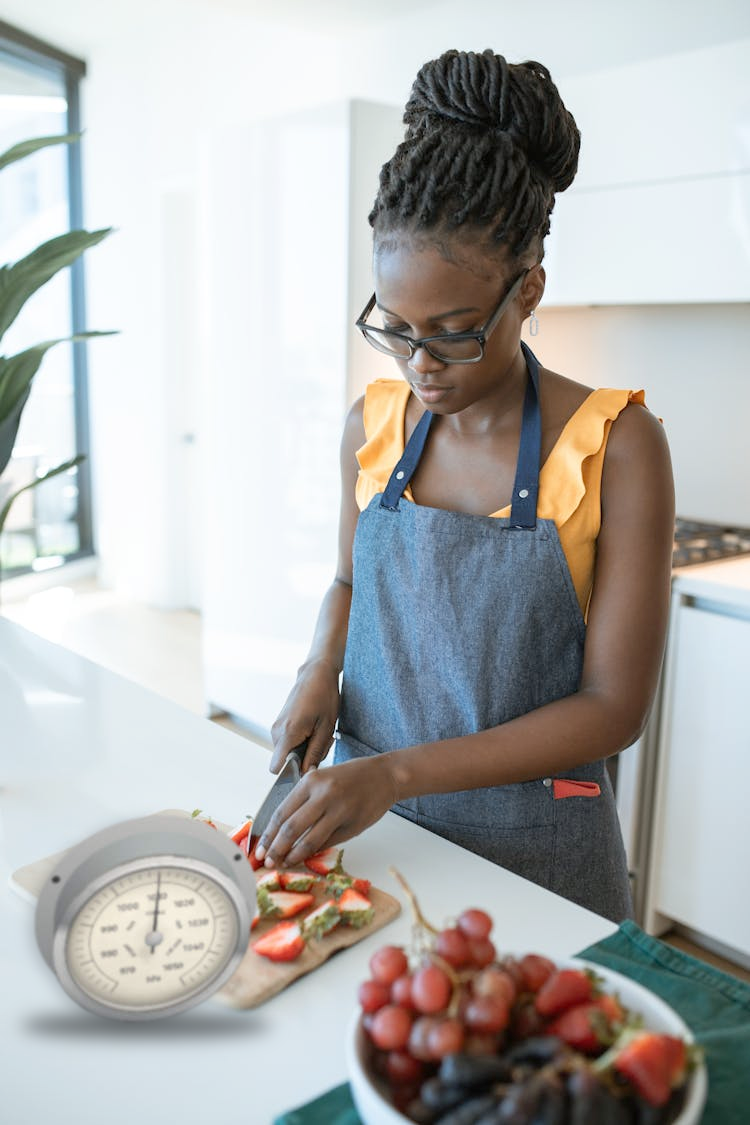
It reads 1010 hPa
